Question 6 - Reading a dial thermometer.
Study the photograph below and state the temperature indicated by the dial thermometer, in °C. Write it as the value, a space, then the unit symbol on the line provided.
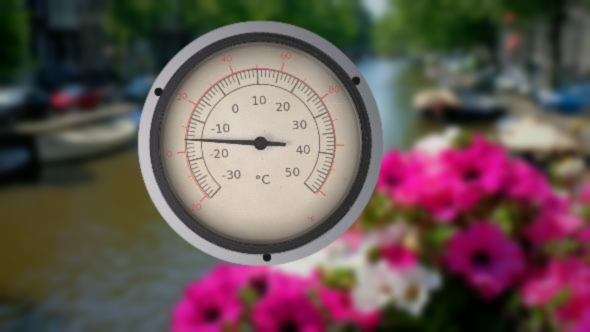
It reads -15 °C
